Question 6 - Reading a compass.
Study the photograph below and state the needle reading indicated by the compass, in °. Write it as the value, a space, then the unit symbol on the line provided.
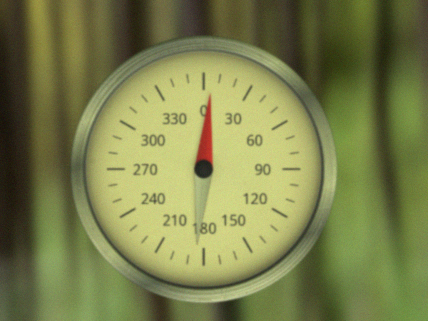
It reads 5 °
